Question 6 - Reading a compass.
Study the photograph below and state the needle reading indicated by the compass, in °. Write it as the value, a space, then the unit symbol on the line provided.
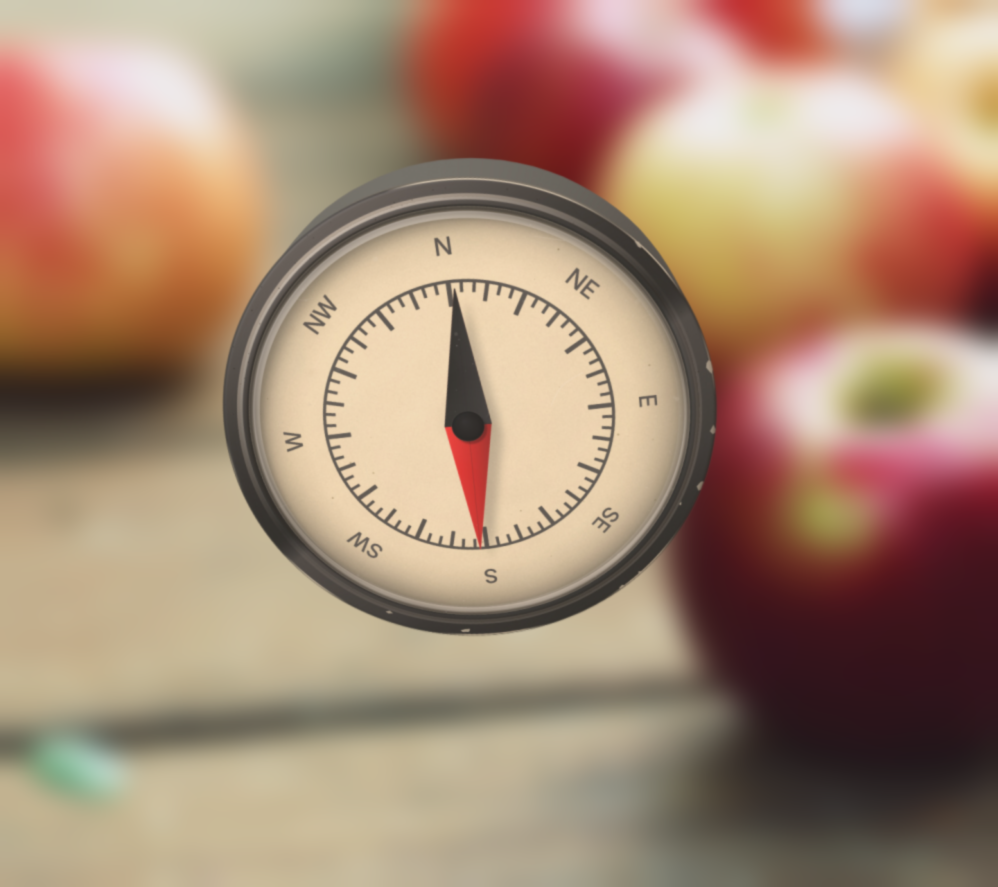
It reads 182.5 °
